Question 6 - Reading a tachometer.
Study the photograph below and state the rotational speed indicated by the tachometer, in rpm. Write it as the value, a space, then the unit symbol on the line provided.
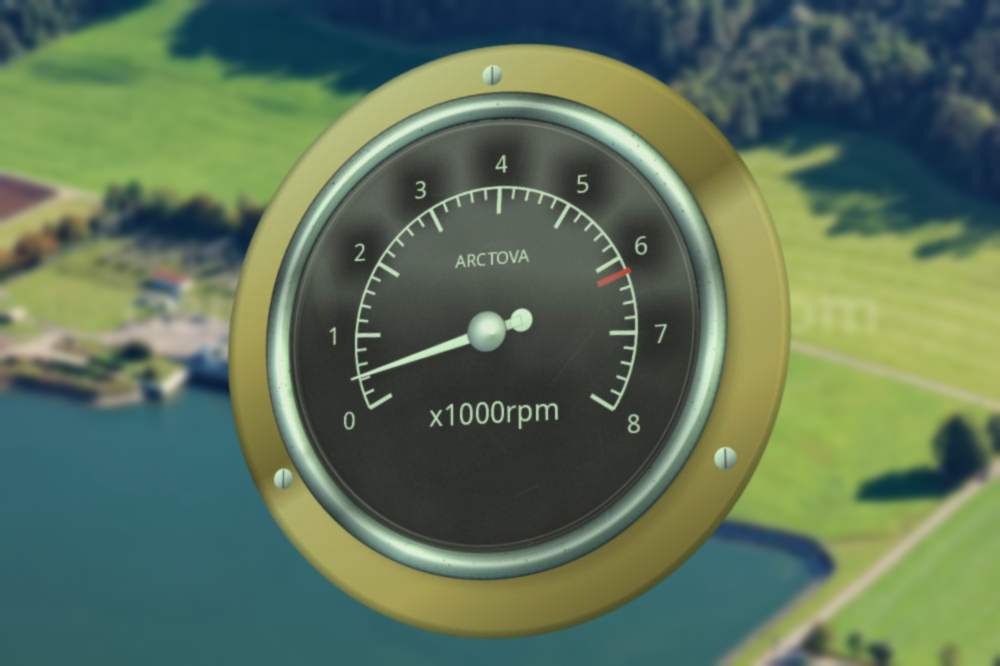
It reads 400 rpm
